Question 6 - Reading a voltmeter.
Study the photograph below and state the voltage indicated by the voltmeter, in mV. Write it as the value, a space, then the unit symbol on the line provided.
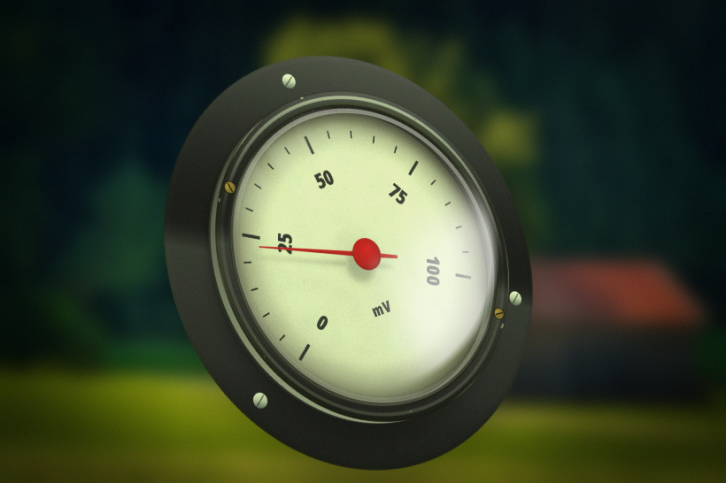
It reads 22.5 mV
